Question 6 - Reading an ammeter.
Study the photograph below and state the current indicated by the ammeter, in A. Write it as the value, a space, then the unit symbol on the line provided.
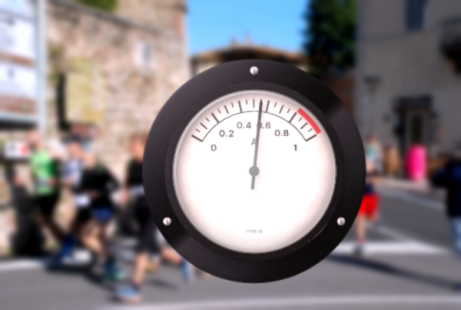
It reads 0.55 A
